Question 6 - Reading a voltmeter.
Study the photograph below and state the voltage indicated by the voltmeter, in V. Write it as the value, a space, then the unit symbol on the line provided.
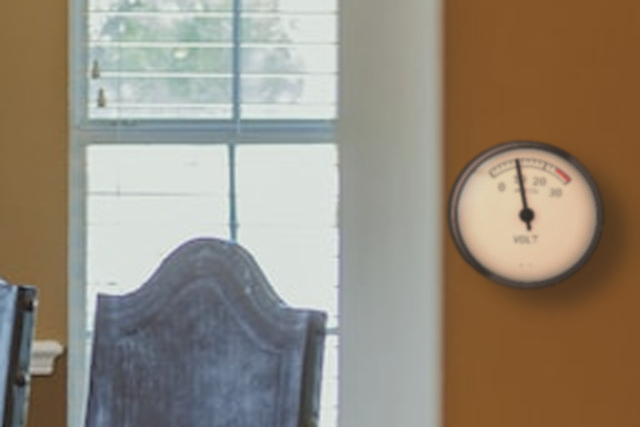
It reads 10 V
